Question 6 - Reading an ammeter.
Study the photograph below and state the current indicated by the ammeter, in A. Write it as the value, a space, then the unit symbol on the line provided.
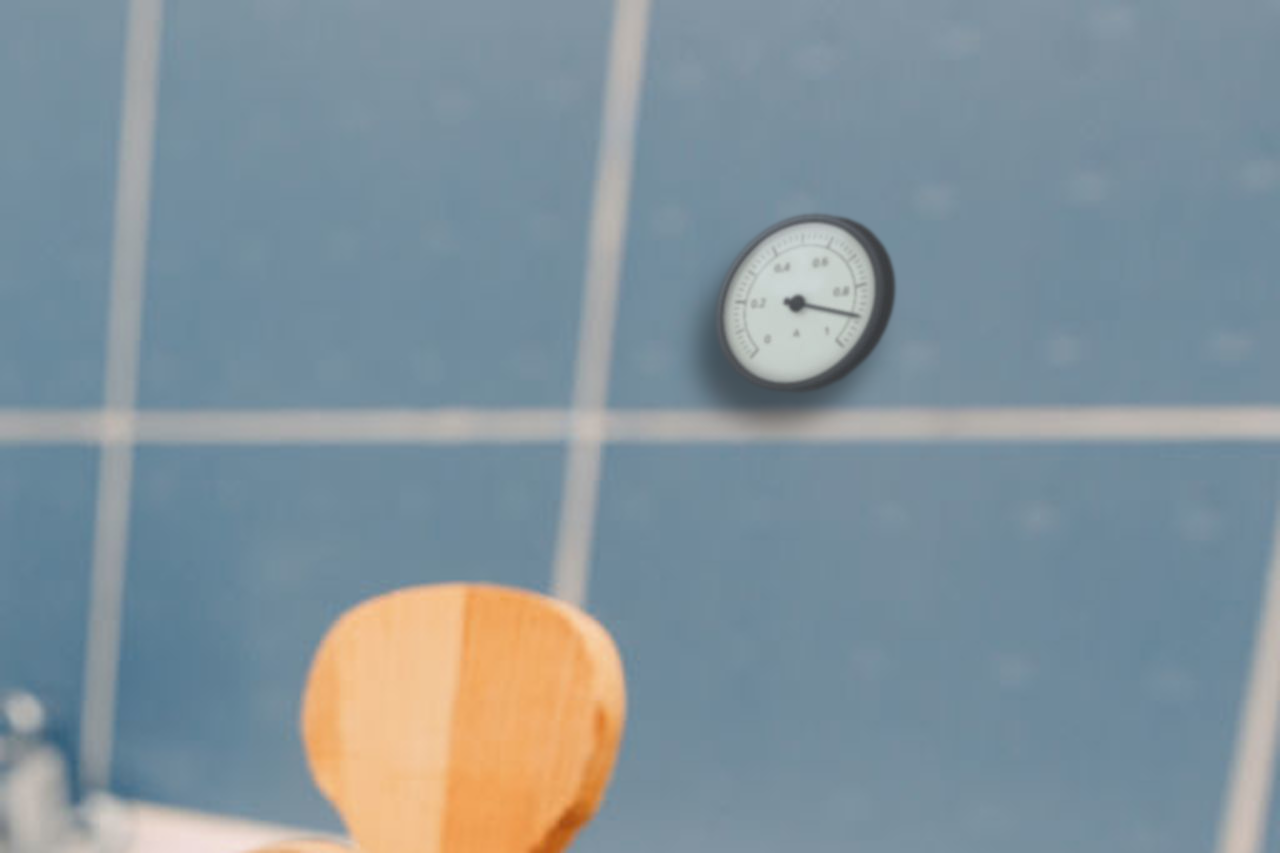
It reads 0.9 A
